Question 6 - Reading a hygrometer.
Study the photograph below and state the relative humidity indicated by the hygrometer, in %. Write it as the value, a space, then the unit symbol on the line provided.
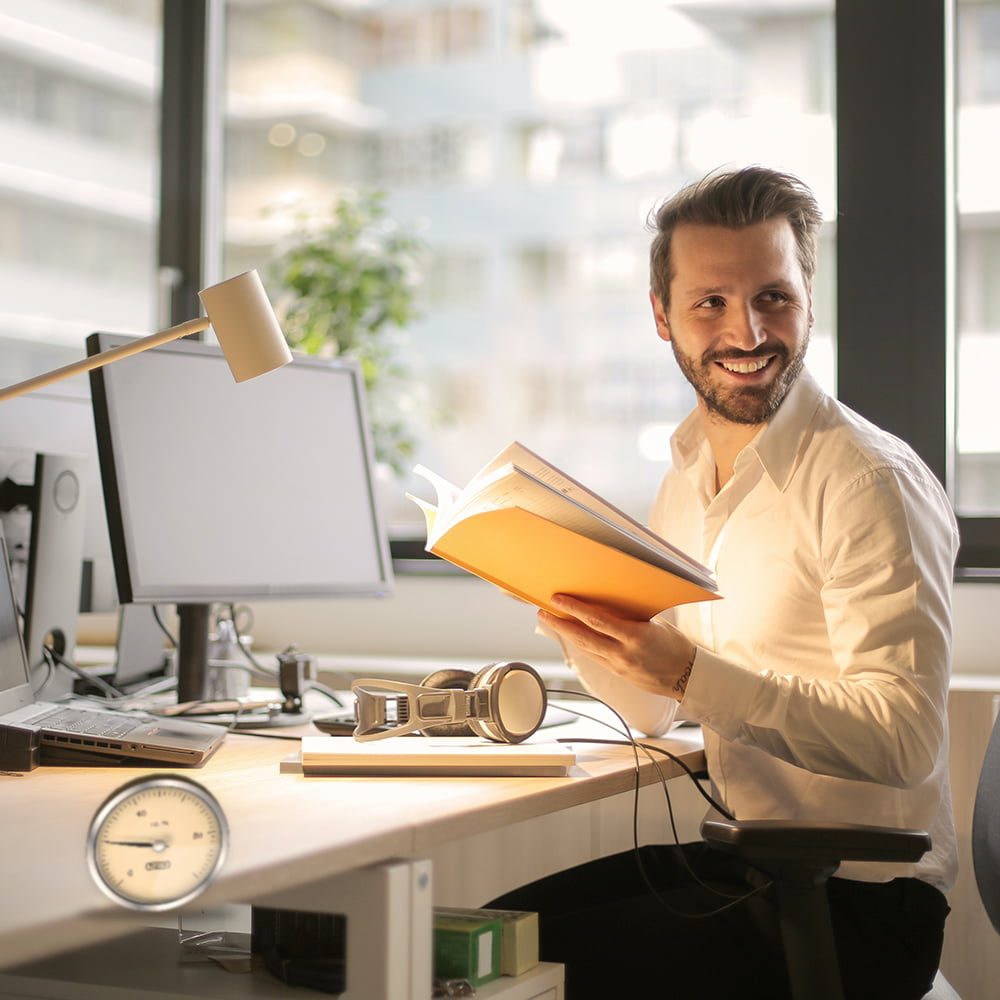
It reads 20 %
